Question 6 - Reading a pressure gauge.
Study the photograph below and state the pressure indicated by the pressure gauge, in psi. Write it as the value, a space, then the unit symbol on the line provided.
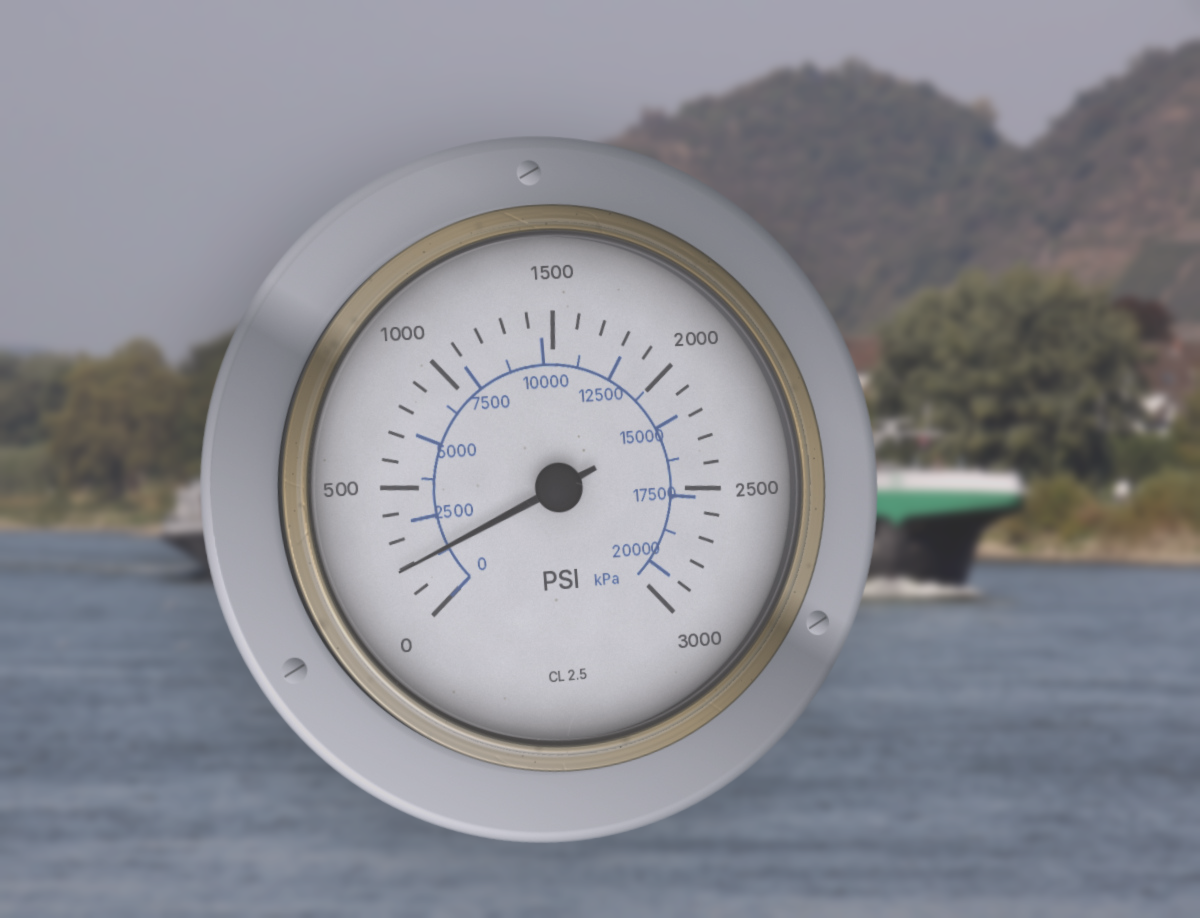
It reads 200 psi
